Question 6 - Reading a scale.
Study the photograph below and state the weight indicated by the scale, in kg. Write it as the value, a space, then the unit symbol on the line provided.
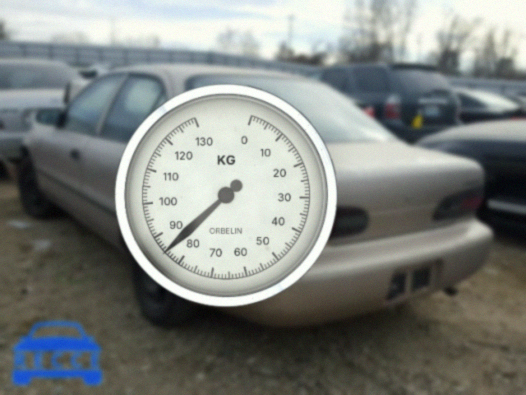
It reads 85 kg
